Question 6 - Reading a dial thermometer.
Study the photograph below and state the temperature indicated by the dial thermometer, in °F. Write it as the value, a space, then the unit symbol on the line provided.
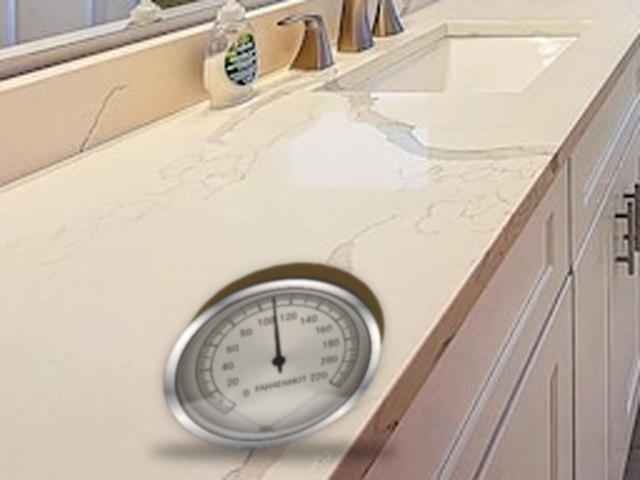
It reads 110 °F
